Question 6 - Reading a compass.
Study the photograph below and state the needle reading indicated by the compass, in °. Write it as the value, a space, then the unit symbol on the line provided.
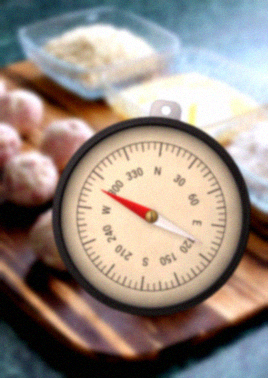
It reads 290 °
